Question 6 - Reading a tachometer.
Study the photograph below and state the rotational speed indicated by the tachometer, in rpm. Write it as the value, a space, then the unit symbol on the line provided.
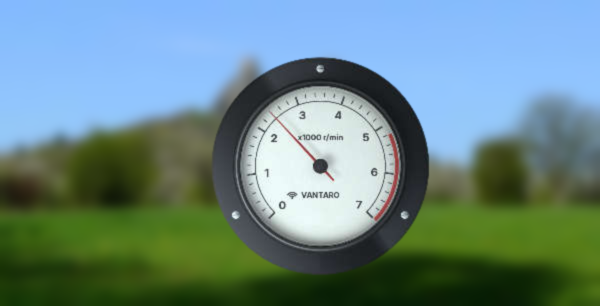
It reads 2400 rpm
